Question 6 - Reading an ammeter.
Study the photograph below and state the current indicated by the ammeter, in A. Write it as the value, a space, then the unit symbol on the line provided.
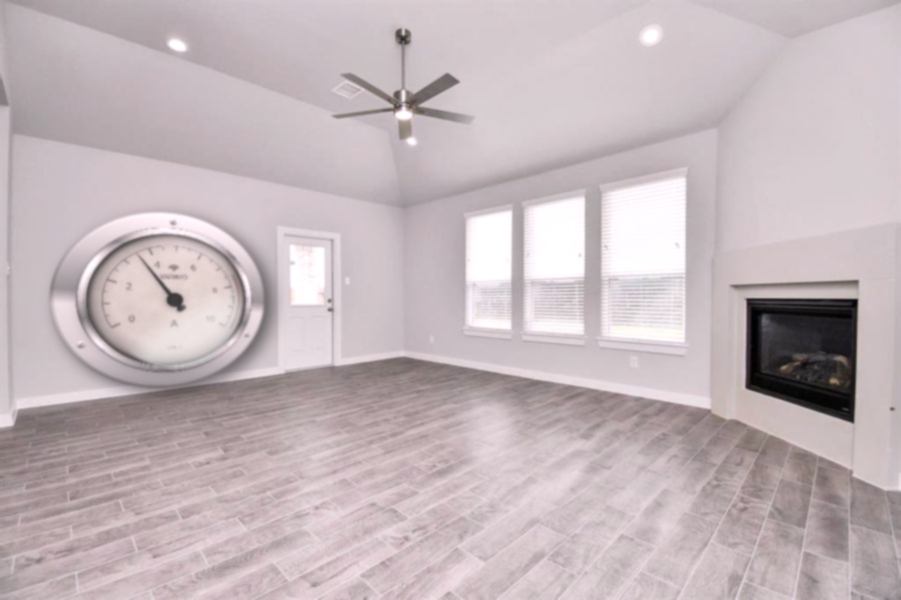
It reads 3.5 A
